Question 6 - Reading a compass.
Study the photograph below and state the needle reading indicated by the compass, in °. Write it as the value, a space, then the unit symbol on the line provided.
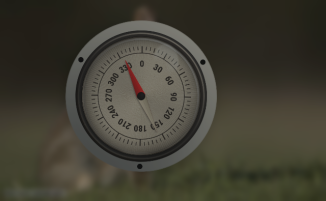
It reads 335 °
